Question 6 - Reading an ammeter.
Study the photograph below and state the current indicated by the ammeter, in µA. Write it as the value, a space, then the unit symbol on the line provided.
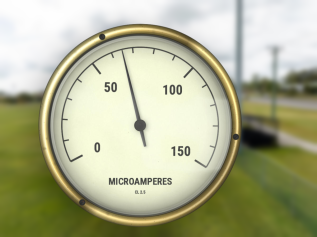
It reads 65 µA
